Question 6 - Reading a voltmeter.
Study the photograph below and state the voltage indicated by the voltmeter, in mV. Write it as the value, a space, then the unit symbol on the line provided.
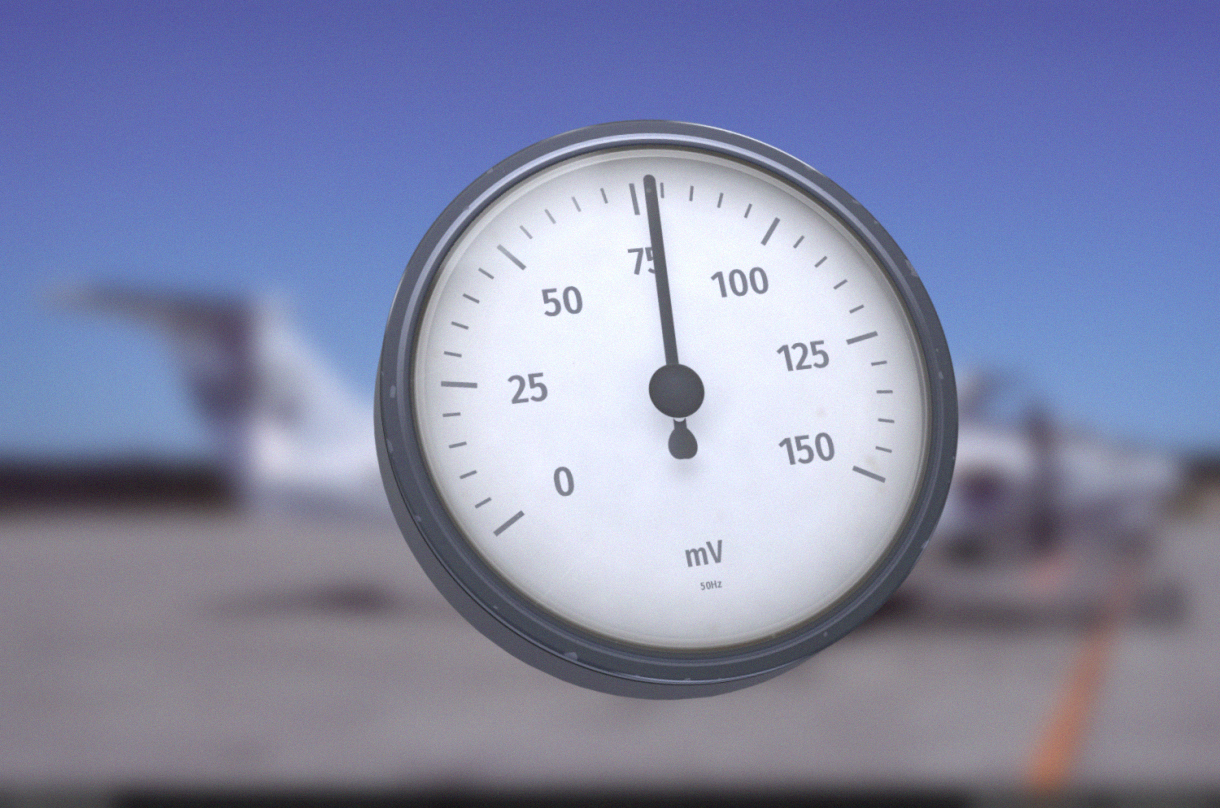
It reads 77.5 mV
